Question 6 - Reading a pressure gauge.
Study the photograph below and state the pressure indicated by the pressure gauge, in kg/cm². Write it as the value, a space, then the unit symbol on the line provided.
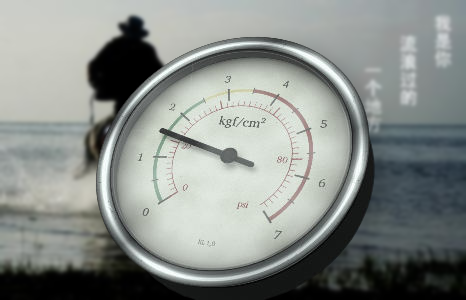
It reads 1.5 kg/cm²
